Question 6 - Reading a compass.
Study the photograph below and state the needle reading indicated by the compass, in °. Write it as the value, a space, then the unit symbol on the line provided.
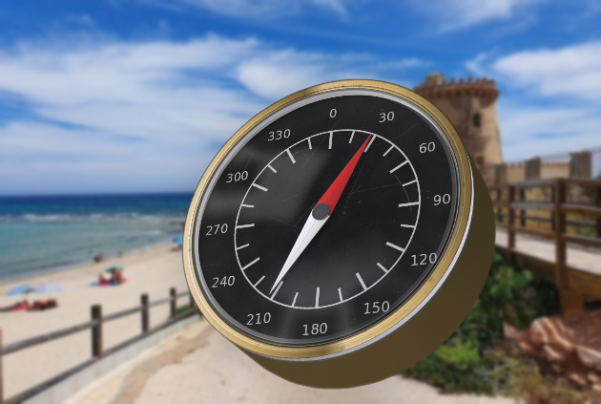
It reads 30 °
